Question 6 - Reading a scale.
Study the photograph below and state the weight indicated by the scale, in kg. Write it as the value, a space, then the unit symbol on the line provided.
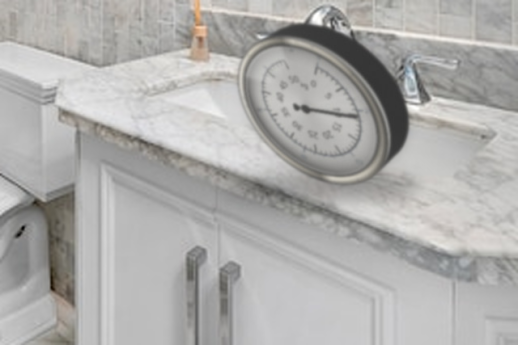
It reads 10 kg
